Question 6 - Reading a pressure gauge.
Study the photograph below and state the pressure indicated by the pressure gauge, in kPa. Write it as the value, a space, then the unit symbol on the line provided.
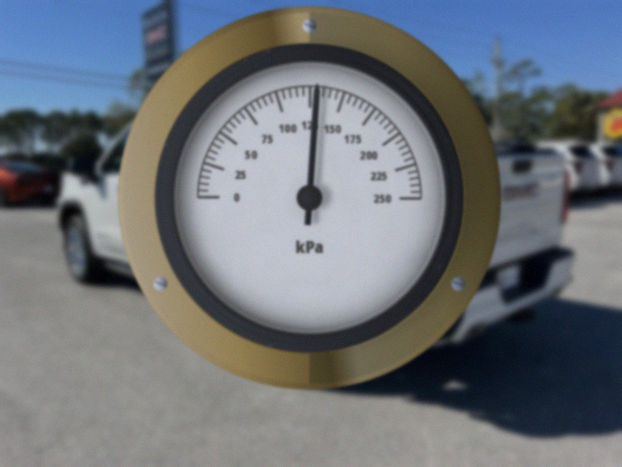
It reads 130 kPa
